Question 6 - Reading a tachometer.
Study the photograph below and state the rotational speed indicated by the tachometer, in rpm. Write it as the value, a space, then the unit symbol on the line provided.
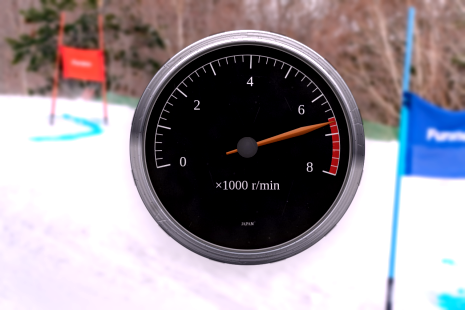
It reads 6700 rpm
